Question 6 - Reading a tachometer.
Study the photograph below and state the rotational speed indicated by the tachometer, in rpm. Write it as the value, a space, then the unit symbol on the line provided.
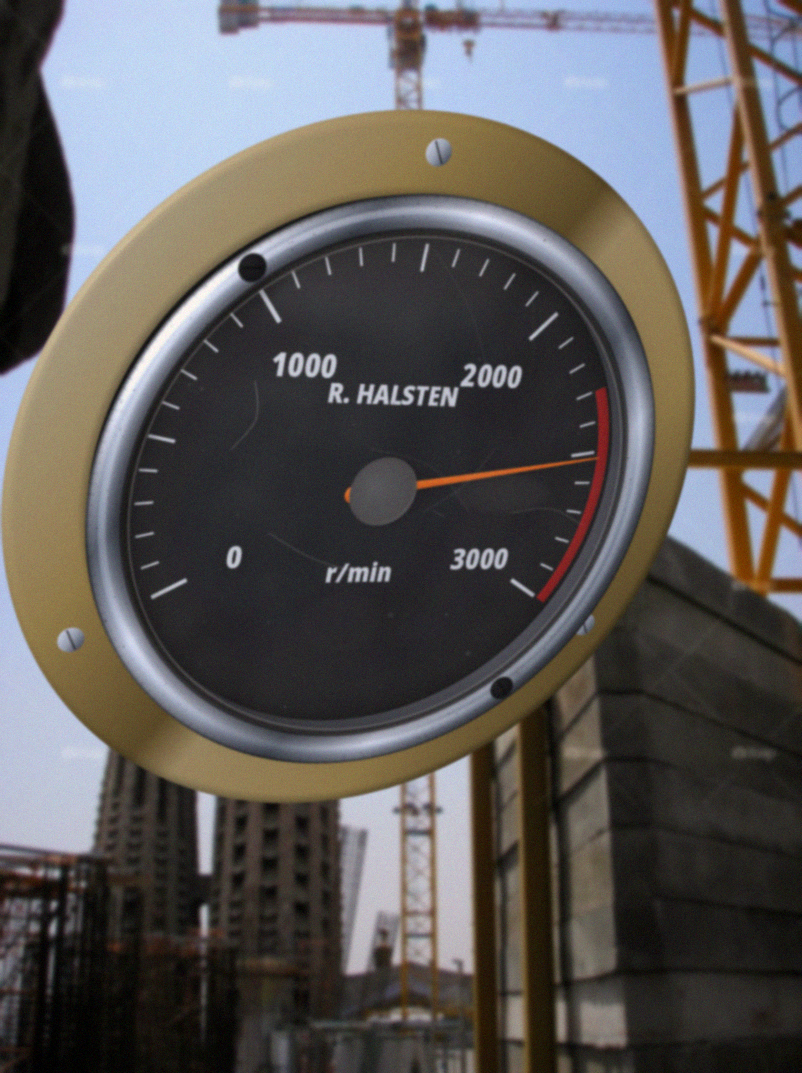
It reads 2500 rpm
